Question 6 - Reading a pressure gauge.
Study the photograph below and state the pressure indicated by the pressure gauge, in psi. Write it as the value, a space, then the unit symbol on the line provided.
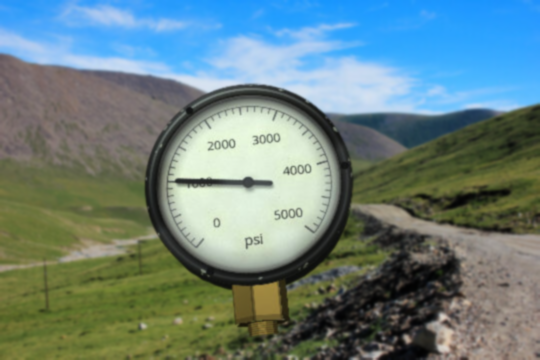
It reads 1000 psi
